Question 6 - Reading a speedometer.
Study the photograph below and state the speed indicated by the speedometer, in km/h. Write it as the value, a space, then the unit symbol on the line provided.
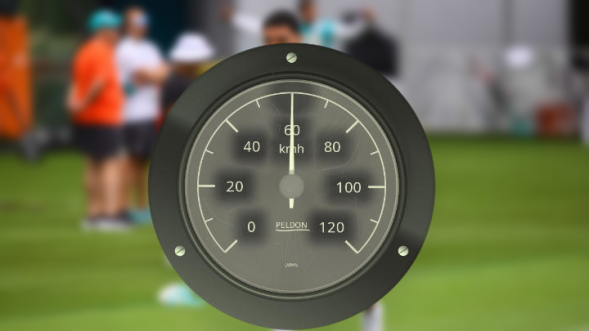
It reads 60 km/h
